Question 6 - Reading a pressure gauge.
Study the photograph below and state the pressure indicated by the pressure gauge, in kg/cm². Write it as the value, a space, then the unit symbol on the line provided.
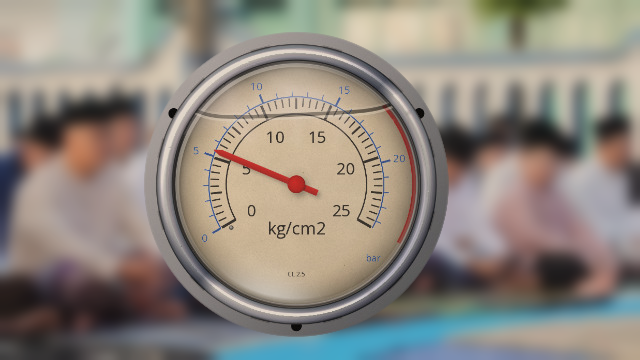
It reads 5.5 kg/cm²
